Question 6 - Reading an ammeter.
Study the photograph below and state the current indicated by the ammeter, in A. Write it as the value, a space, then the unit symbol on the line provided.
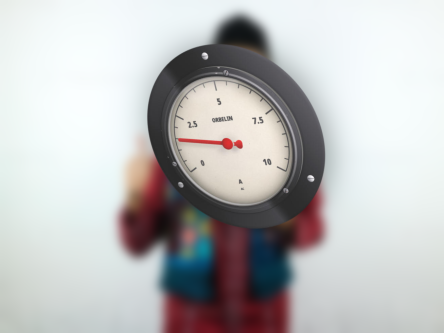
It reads 1.5 A
